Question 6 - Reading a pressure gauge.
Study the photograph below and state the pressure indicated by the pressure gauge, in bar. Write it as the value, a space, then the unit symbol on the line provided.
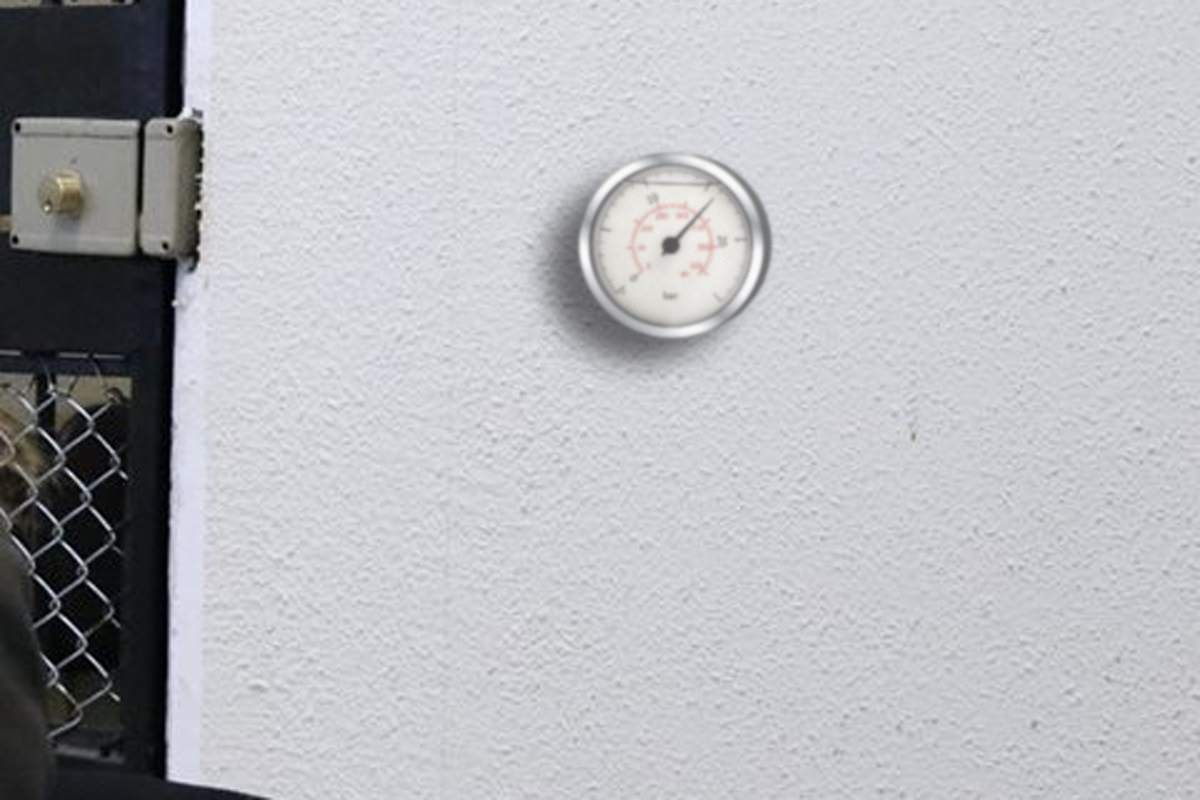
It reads 16 bar
